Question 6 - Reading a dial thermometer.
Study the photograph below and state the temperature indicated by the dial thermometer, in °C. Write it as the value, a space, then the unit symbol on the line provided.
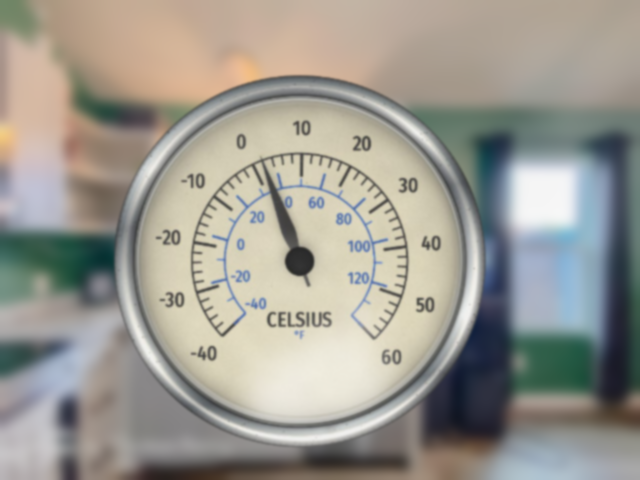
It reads 2 °C
